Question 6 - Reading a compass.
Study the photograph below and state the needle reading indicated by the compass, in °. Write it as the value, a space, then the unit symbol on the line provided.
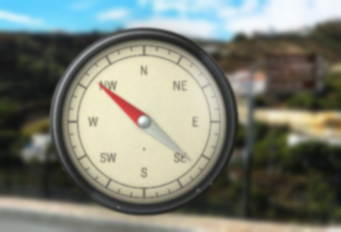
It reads 310 °
